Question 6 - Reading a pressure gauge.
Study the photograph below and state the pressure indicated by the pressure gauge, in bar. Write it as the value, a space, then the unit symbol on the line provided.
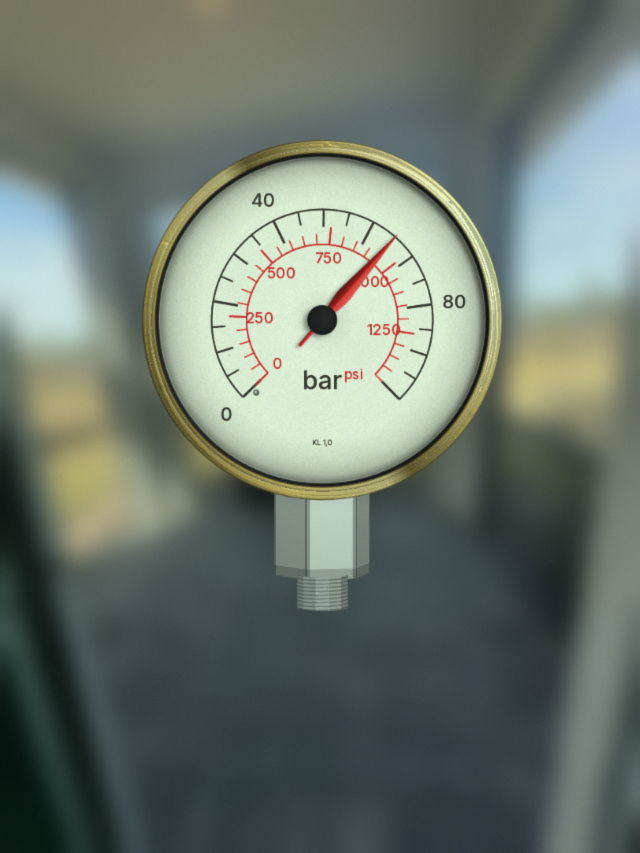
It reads 65 bar
